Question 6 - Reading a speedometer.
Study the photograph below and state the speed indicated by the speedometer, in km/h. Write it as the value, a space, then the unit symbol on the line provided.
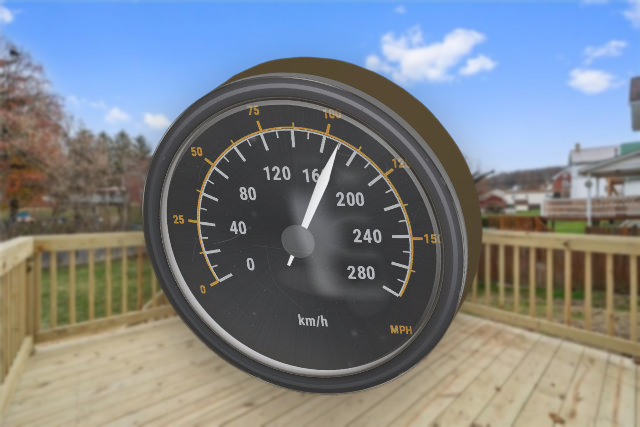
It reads 170 km/h
